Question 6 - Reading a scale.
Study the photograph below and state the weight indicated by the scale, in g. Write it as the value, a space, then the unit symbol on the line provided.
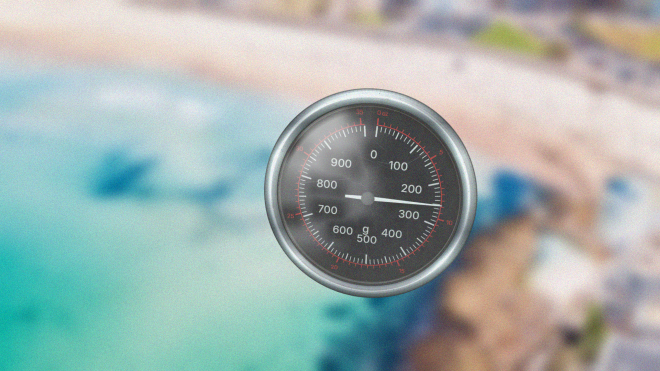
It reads 250 g
